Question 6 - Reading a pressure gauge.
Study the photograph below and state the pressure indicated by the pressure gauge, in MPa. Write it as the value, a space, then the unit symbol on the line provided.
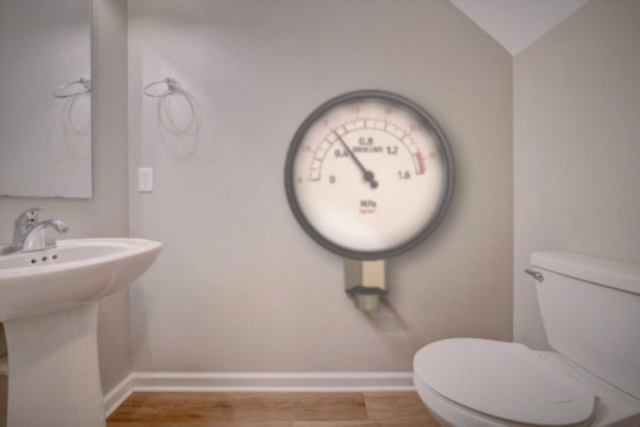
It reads 0.5 MPa
